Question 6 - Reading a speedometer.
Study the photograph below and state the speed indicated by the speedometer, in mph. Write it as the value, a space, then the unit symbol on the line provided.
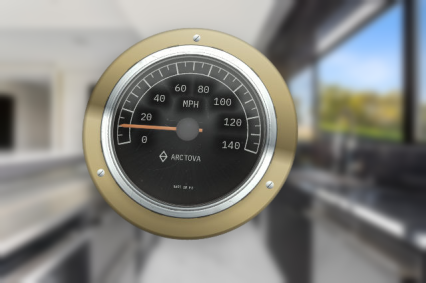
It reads 10 mph
